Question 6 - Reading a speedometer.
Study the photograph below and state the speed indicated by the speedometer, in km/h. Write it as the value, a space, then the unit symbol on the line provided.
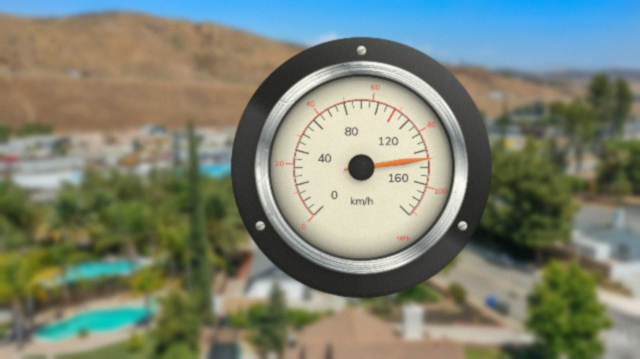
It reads 145 km/h
